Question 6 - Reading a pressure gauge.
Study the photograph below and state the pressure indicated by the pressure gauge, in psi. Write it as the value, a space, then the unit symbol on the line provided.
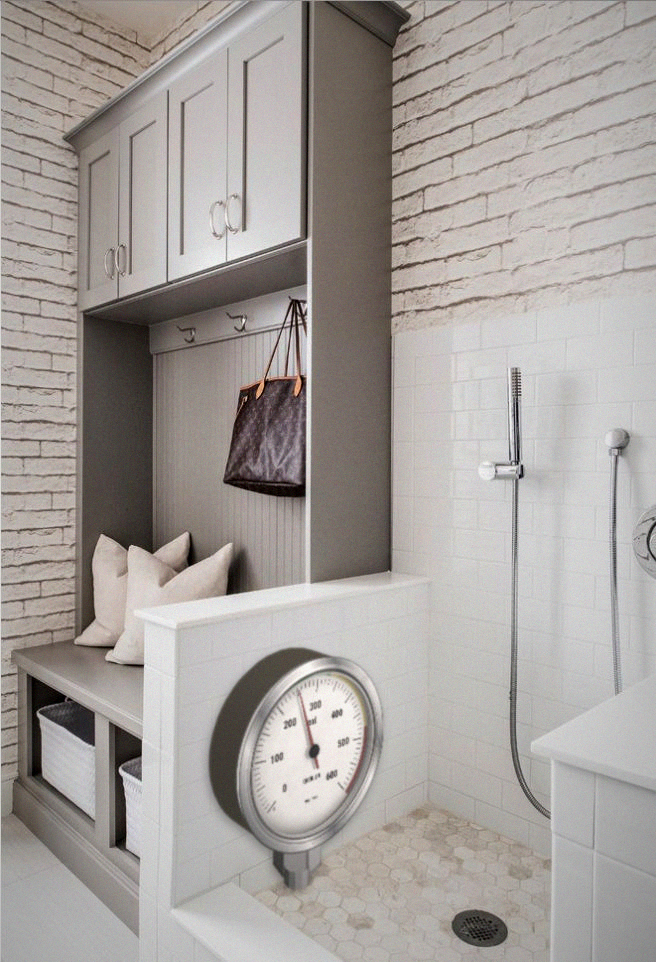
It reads 250 psi
